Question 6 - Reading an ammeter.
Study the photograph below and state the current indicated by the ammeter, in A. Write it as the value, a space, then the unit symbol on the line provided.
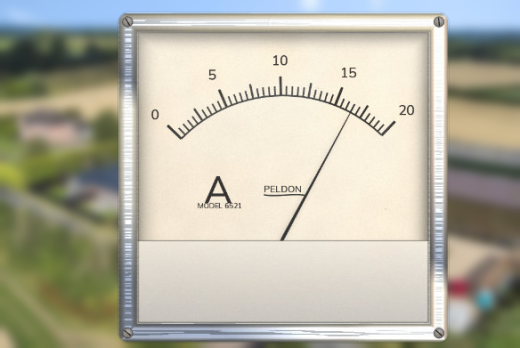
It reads 16.5 A
